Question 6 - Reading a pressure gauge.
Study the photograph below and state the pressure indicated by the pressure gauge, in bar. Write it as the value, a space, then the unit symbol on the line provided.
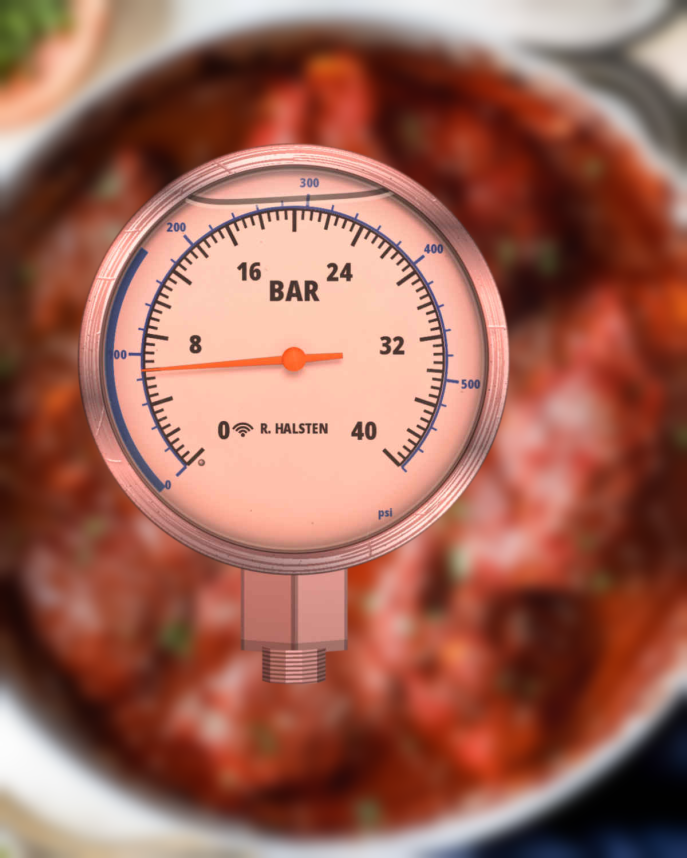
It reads 6 bar
